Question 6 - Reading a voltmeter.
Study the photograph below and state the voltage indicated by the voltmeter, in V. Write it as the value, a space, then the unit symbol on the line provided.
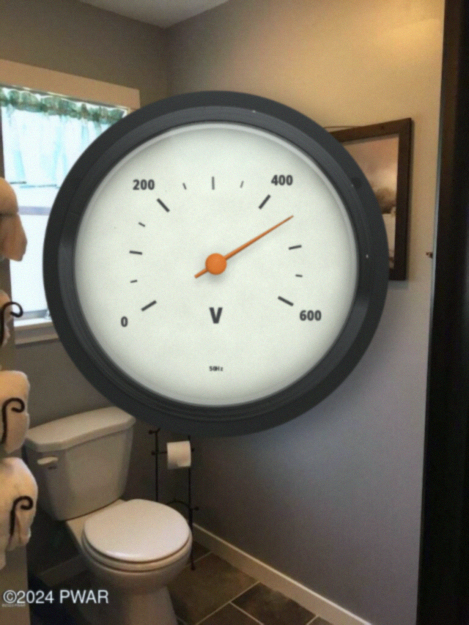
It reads 450 V
